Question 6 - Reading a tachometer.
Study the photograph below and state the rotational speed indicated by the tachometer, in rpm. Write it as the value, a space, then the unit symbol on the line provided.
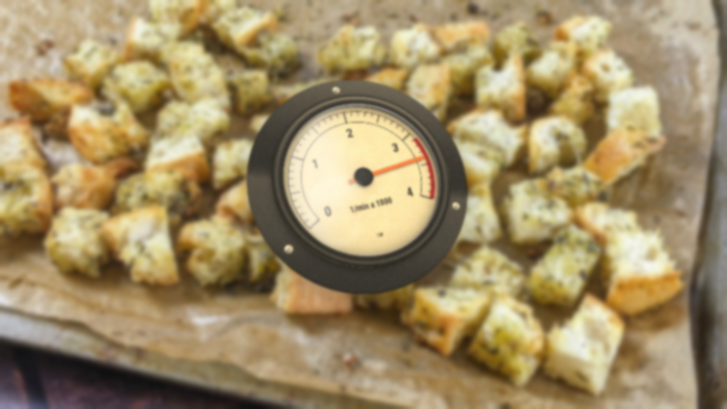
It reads 3400 rpm
